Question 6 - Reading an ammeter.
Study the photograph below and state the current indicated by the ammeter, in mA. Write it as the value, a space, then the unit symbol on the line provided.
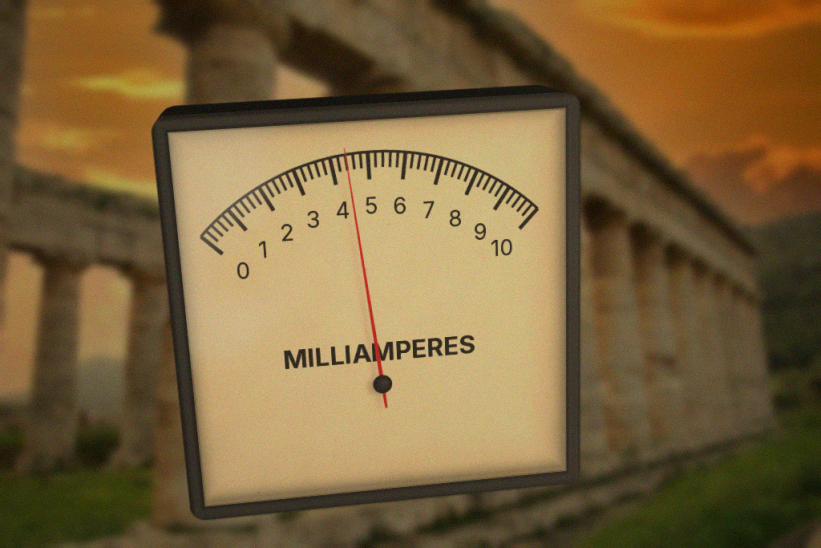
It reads 4.4 mA
